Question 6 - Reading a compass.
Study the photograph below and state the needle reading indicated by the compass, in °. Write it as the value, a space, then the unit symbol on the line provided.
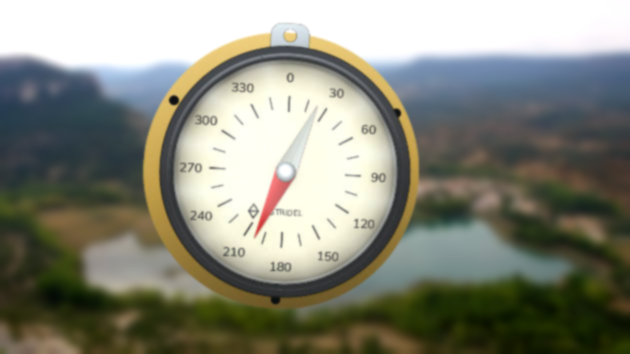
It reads 202.5 °
